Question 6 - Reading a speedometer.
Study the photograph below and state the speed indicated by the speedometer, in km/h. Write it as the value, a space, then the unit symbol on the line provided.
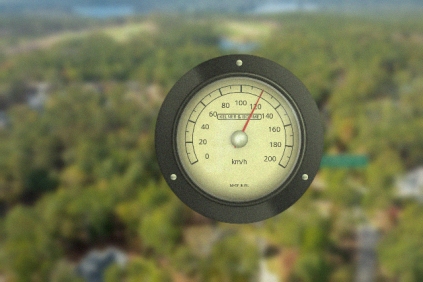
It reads 120 km/h
